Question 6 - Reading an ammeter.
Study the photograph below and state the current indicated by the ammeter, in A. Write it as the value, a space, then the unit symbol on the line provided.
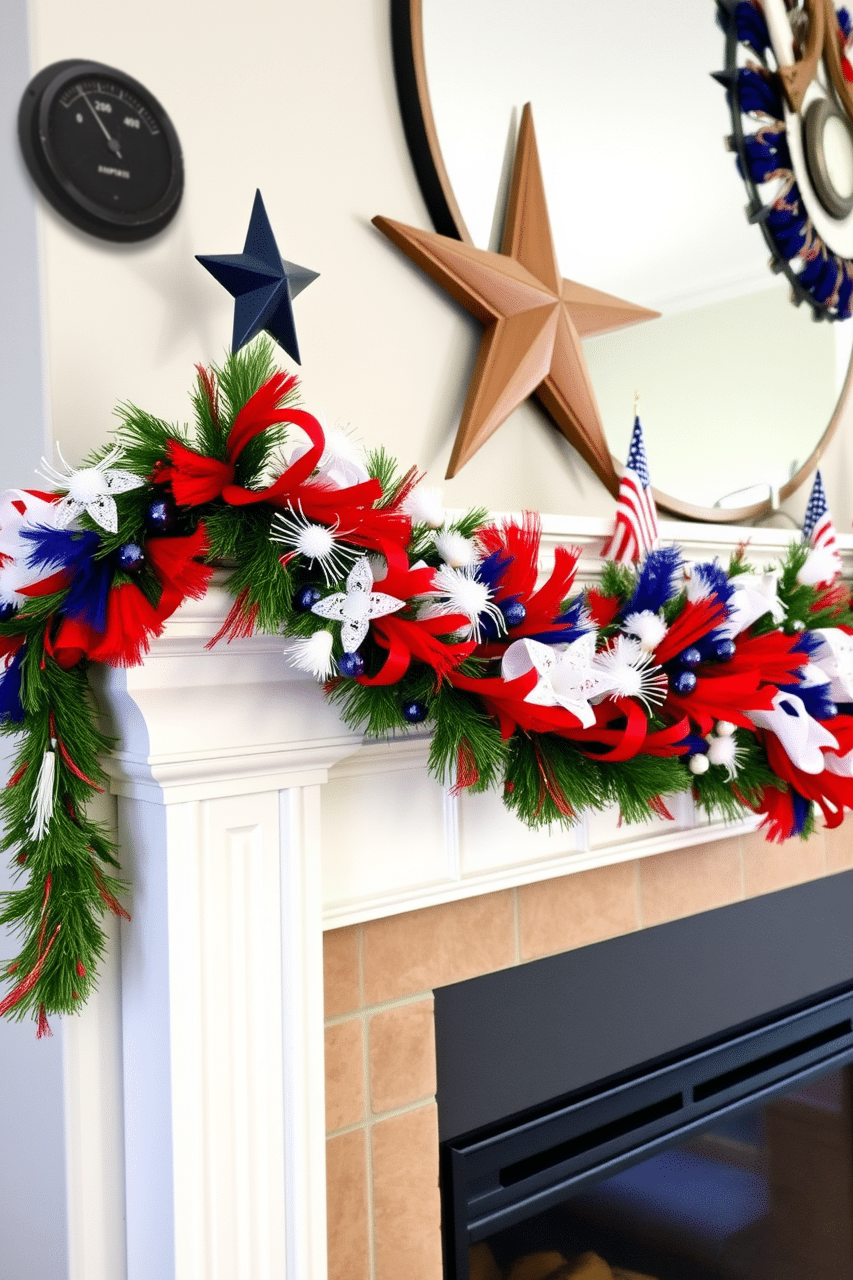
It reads 100 A
